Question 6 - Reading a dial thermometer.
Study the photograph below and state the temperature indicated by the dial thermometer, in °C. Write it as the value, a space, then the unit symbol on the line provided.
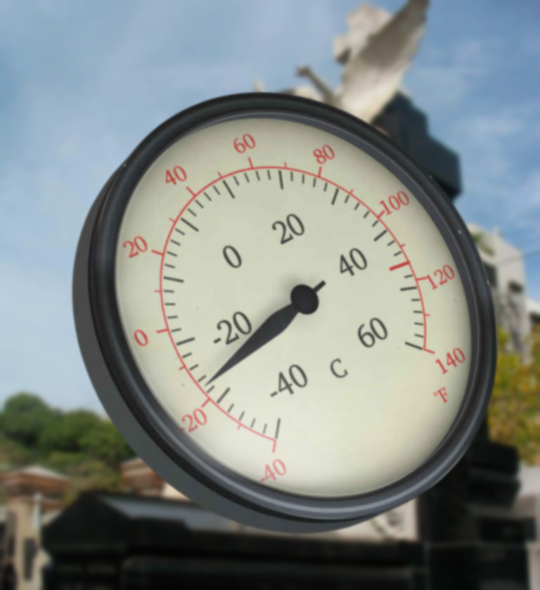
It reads -27 °C
